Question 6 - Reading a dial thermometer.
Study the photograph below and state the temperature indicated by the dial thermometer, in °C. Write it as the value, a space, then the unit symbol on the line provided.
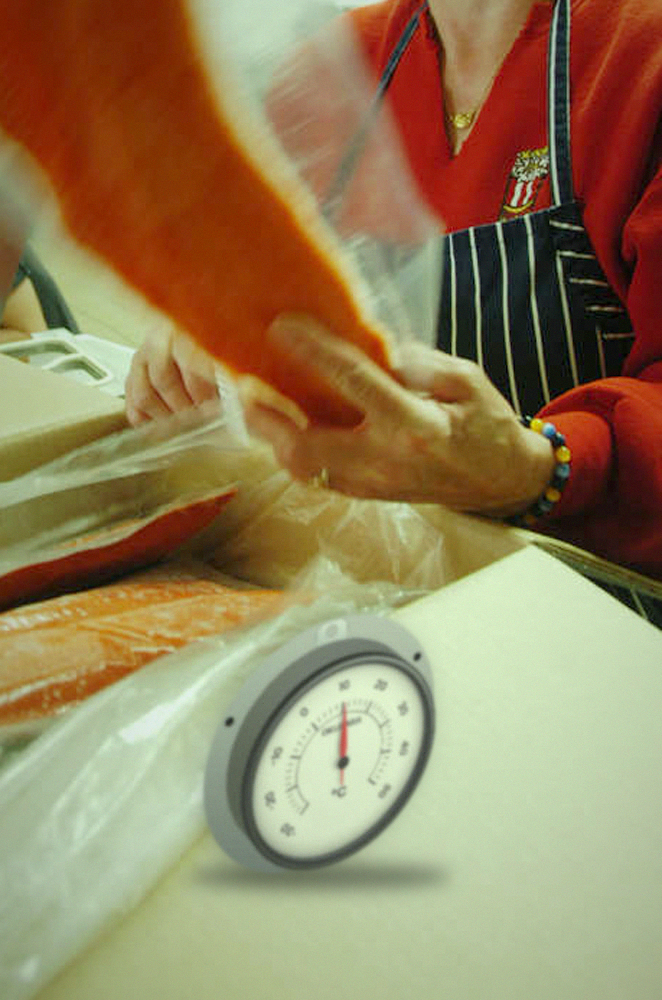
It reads 10 °C
